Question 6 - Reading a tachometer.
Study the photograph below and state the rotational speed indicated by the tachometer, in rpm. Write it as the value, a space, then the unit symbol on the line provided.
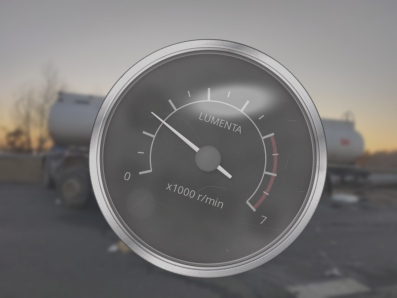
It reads 1500 rpm
